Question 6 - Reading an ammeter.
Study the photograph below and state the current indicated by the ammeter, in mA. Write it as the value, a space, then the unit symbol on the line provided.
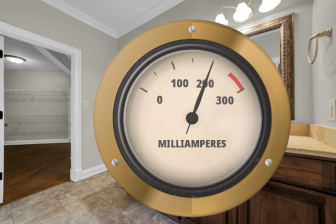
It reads 200 mA
